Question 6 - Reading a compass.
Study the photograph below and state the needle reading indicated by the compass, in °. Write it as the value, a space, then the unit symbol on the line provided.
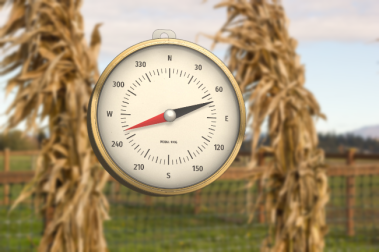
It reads 250 °
